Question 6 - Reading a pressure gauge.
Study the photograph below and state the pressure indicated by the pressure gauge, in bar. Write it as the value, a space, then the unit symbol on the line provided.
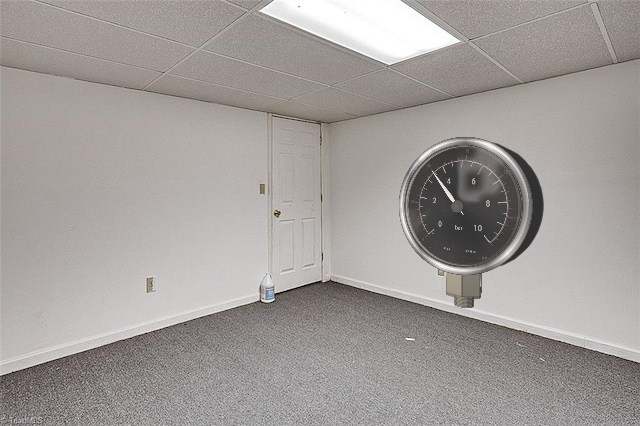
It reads 3.5 bar
